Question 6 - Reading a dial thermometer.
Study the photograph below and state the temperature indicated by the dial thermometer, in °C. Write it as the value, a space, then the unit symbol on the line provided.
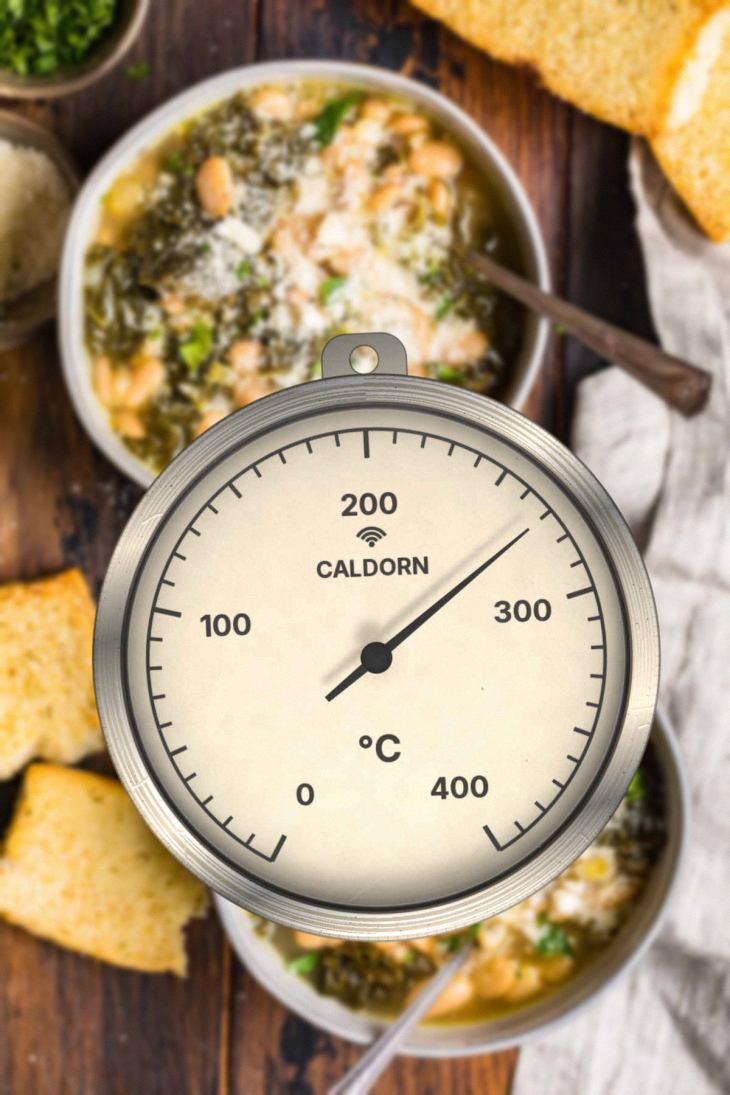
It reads 270 °C
